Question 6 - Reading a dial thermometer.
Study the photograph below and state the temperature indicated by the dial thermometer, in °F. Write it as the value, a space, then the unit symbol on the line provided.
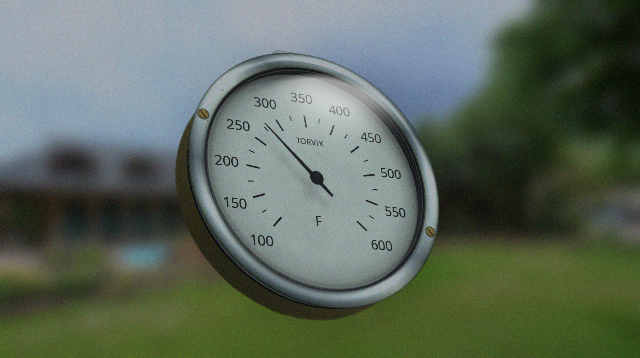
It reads 275 °F
